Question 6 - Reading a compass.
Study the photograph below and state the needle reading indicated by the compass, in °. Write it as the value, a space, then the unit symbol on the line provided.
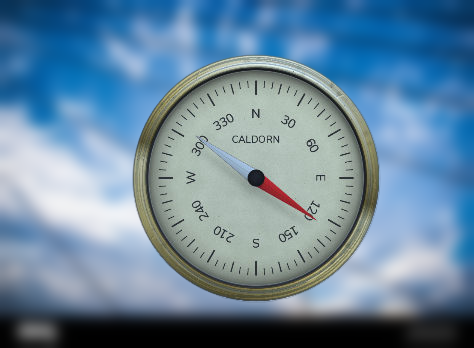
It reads 125 °
